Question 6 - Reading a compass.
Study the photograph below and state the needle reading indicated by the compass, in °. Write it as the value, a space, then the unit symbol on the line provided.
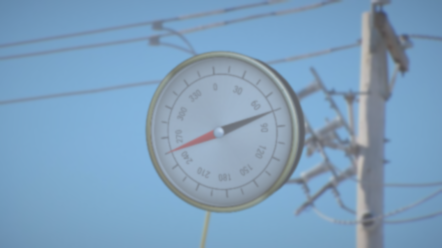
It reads 255 °
